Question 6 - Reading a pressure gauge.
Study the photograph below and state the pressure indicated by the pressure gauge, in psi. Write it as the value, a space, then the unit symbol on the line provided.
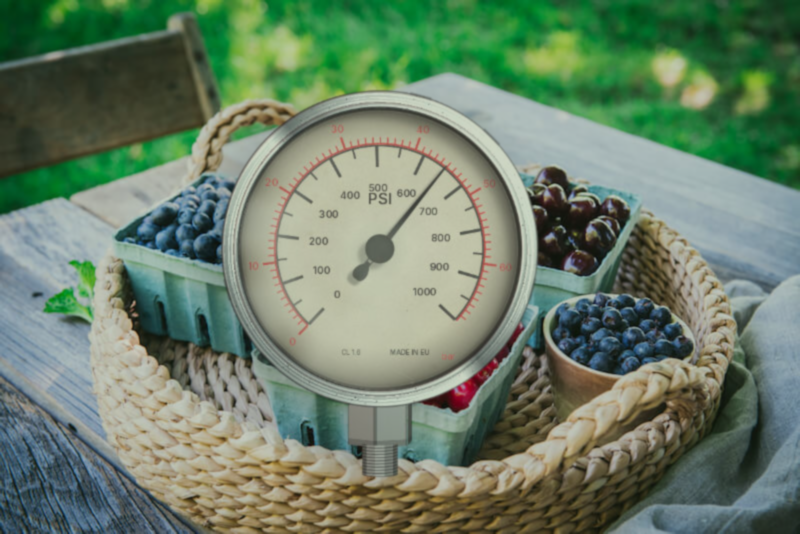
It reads 650 psi
